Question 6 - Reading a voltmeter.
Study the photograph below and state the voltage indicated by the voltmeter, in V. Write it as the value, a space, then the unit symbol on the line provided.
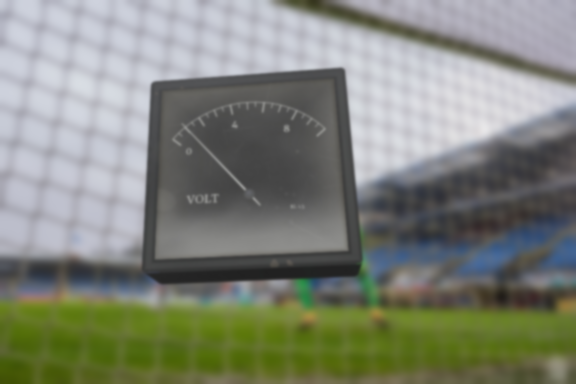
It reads 1 V
